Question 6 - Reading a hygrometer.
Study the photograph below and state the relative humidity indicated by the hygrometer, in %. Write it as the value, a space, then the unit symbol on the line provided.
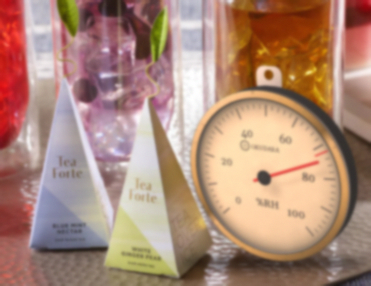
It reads 74 %
